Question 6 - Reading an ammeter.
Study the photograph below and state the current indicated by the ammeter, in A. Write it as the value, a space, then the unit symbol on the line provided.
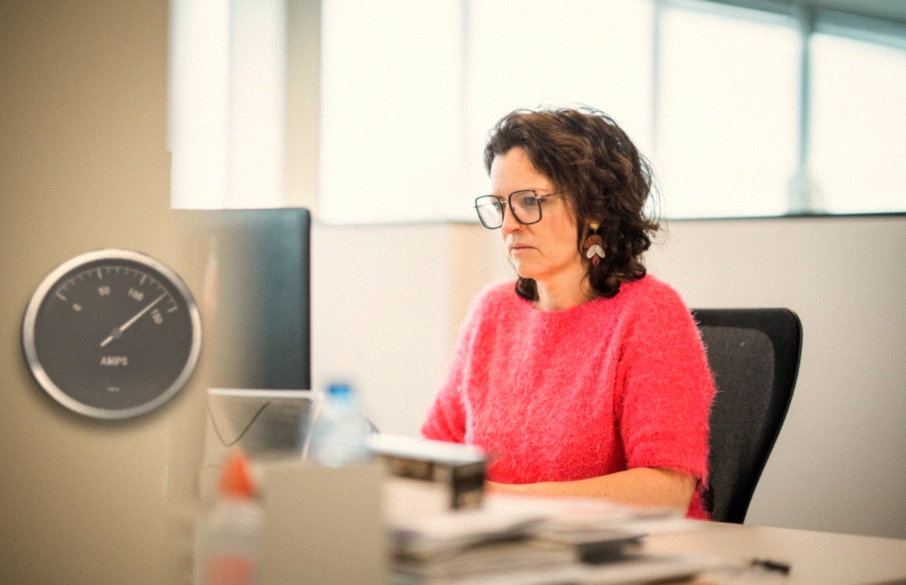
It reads 130 A
